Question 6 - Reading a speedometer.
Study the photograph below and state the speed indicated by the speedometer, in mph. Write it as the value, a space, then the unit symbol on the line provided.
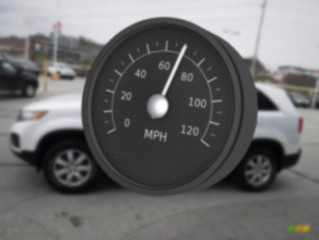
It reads 70 mph
